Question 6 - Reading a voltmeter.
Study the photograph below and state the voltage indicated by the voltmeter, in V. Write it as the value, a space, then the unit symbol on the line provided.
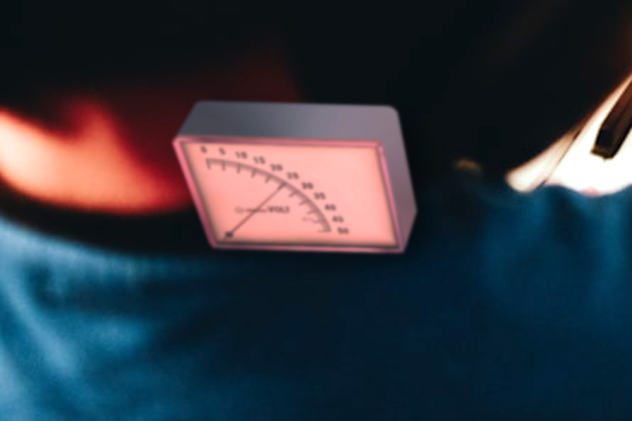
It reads 25 V
